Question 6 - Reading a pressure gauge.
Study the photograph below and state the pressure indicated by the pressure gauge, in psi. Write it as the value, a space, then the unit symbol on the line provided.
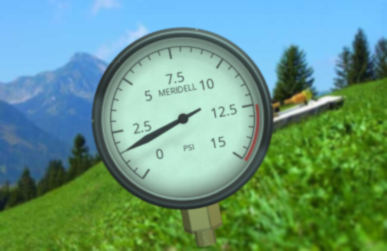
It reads 1.5 psi
